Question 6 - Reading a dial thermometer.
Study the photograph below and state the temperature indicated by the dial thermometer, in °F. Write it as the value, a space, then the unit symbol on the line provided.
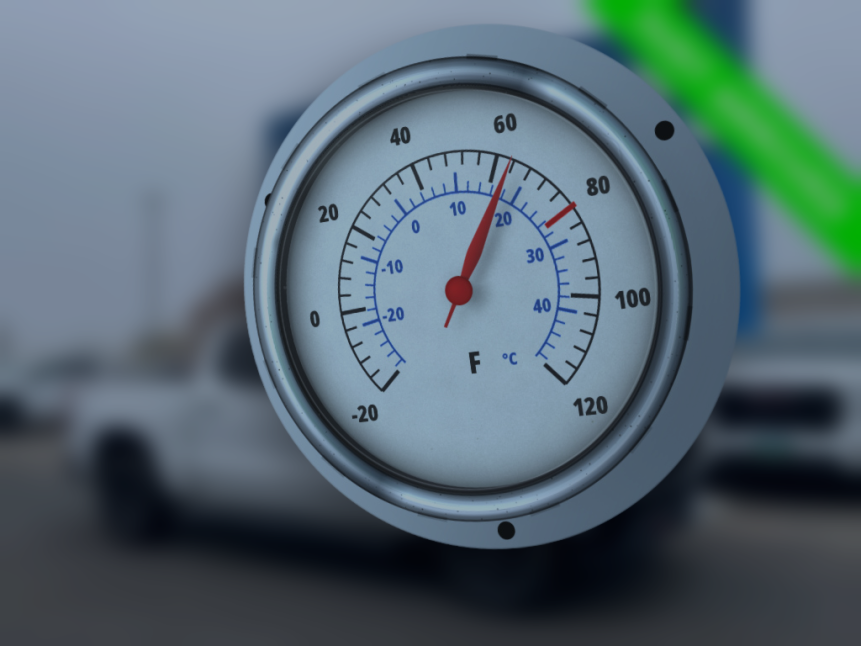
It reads 64 °F
